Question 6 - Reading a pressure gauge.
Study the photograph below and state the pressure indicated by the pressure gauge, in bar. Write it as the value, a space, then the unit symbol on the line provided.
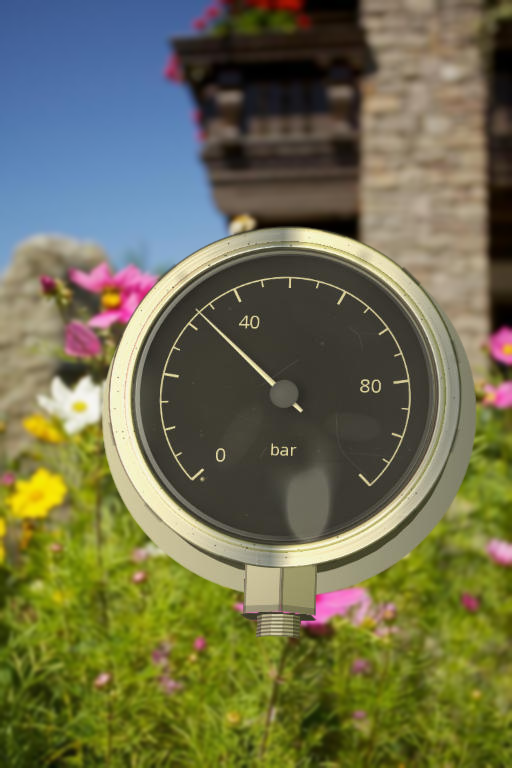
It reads 32.5 bar
